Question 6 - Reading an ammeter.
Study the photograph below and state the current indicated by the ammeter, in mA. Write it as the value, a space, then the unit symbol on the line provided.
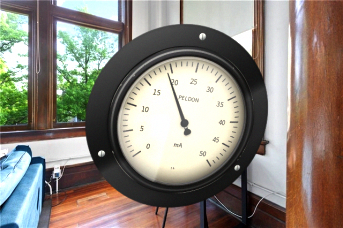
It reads 19 mA
